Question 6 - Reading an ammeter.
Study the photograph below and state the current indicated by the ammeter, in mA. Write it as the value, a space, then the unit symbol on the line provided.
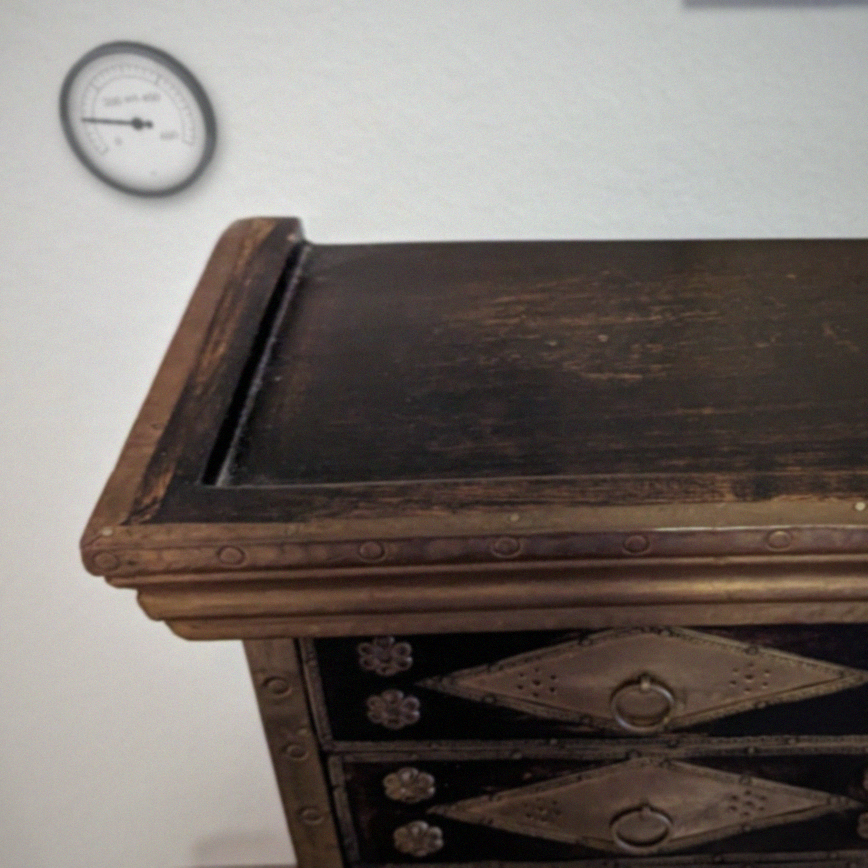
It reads 100 mA
